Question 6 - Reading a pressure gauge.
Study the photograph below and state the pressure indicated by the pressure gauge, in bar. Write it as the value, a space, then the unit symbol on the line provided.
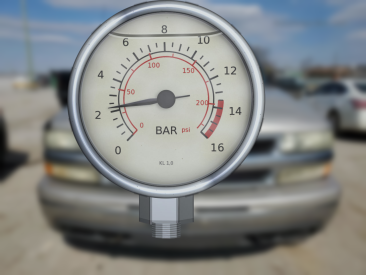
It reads 2.25 bar
